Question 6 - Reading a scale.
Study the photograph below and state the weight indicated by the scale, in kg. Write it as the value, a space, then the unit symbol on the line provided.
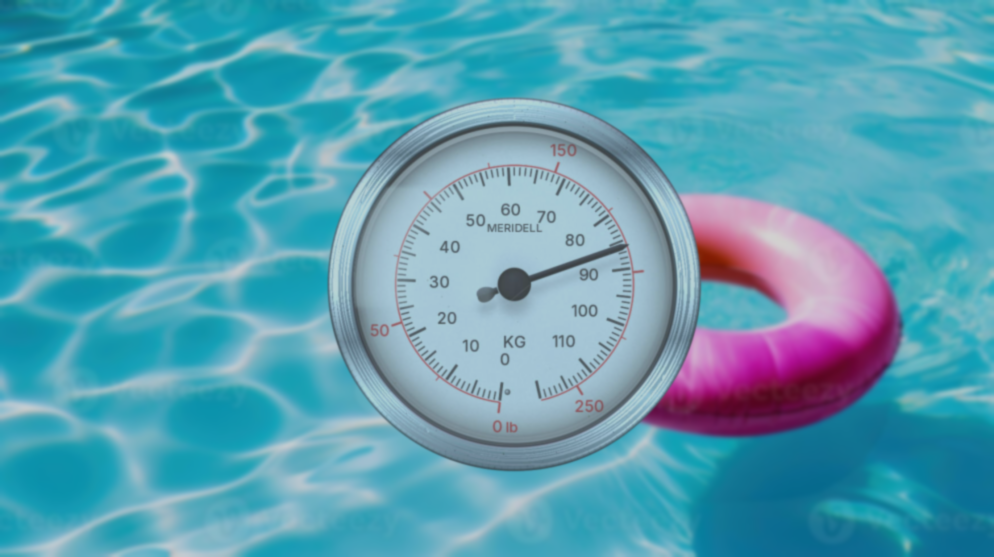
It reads 86 kg
